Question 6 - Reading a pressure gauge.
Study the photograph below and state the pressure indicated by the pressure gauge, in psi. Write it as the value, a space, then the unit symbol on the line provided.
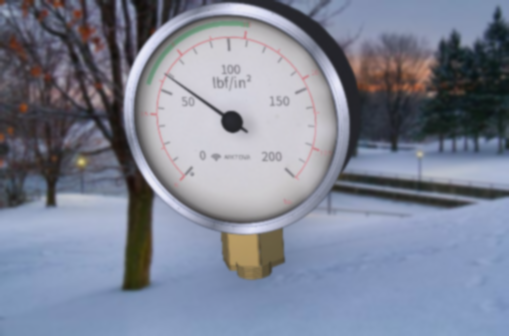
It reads 60 psi
